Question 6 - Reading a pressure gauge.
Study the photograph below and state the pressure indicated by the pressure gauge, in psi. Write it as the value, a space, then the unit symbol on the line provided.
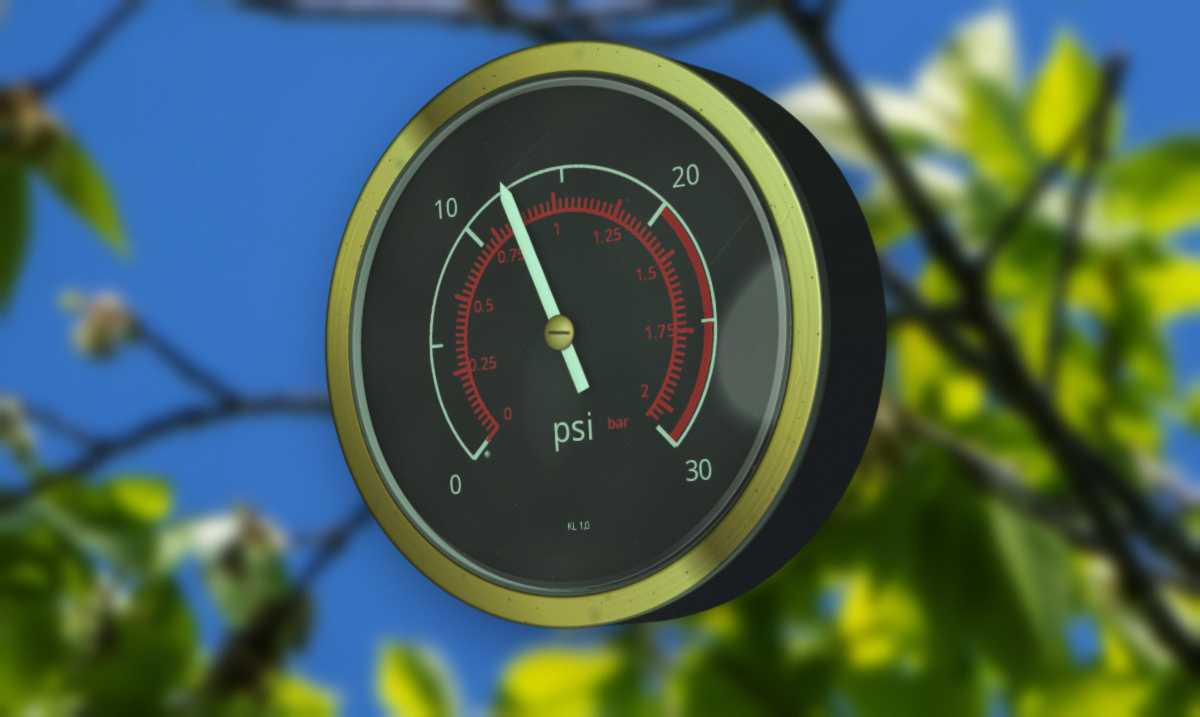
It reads 12.5 psi
